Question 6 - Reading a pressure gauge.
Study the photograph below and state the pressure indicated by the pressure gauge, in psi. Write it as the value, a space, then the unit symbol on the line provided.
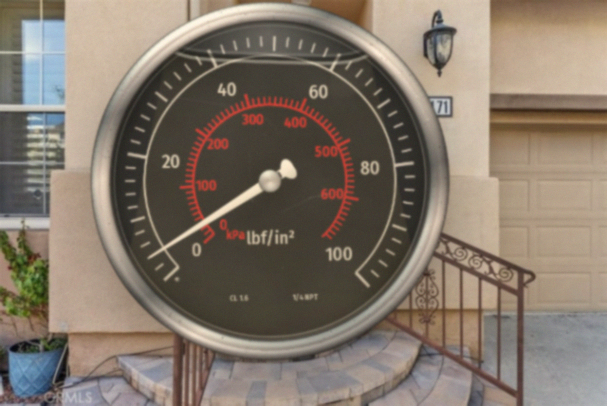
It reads 4 psi
